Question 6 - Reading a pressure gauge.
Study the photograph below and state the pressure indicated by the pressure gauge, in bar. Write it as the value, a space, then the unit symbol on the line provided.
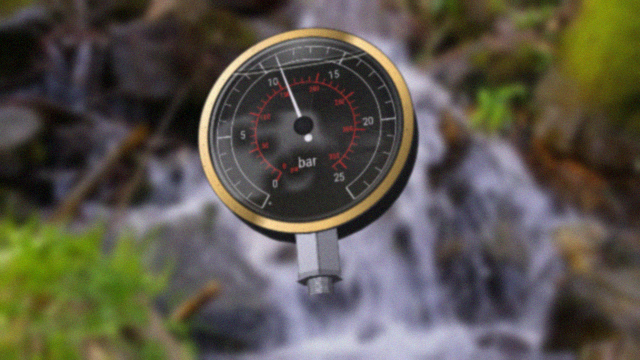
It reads 11 bar
